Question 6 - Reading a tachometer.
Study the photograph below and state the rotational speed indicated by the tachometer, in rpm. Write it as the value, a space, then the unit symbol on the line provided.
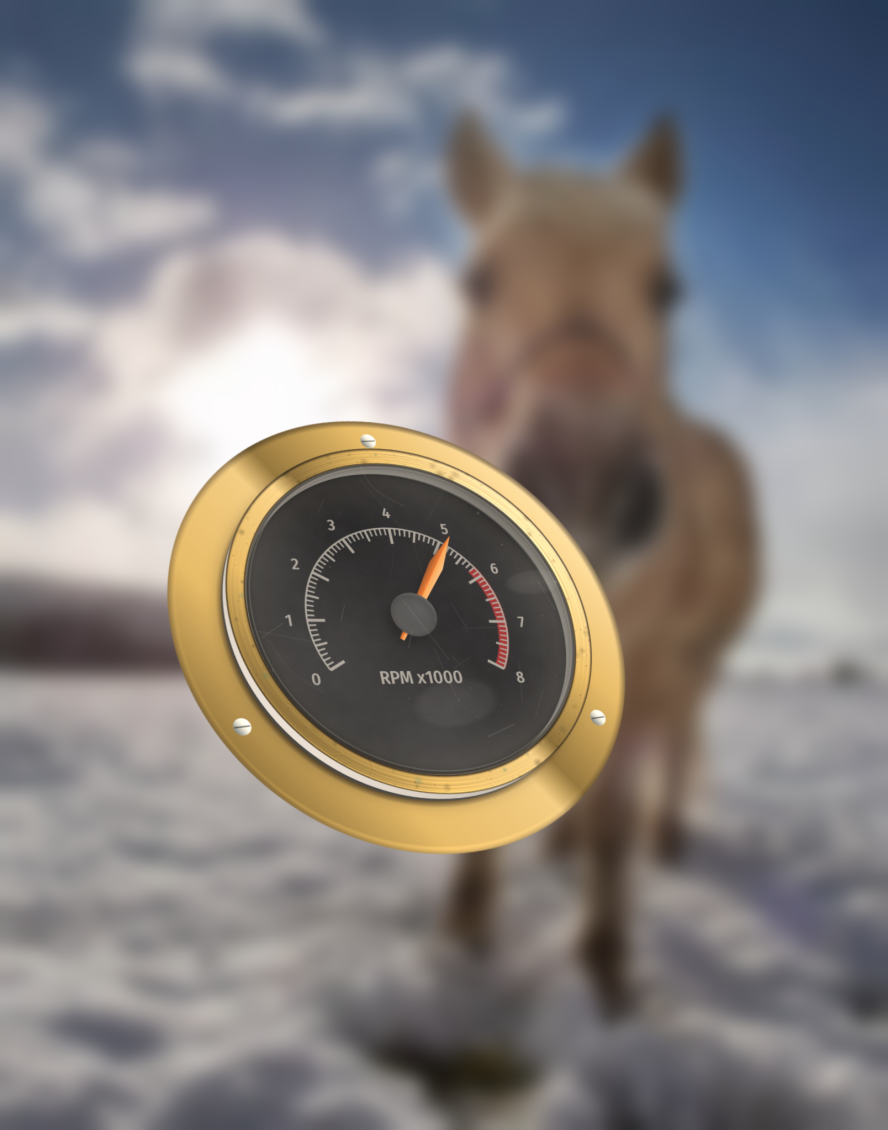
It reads 5100 rpm
